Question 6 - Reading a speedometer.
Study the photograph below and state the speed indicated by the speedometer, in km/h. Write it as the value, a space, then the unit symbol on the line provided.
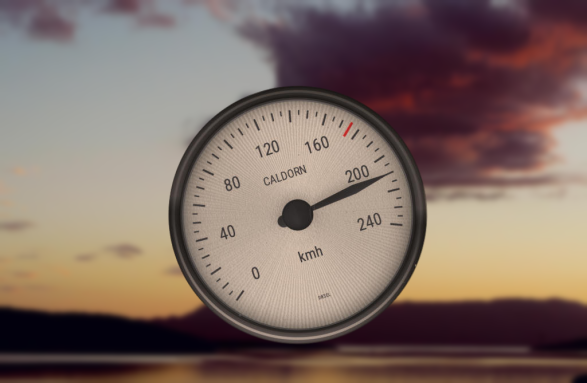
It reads 210 km/h
